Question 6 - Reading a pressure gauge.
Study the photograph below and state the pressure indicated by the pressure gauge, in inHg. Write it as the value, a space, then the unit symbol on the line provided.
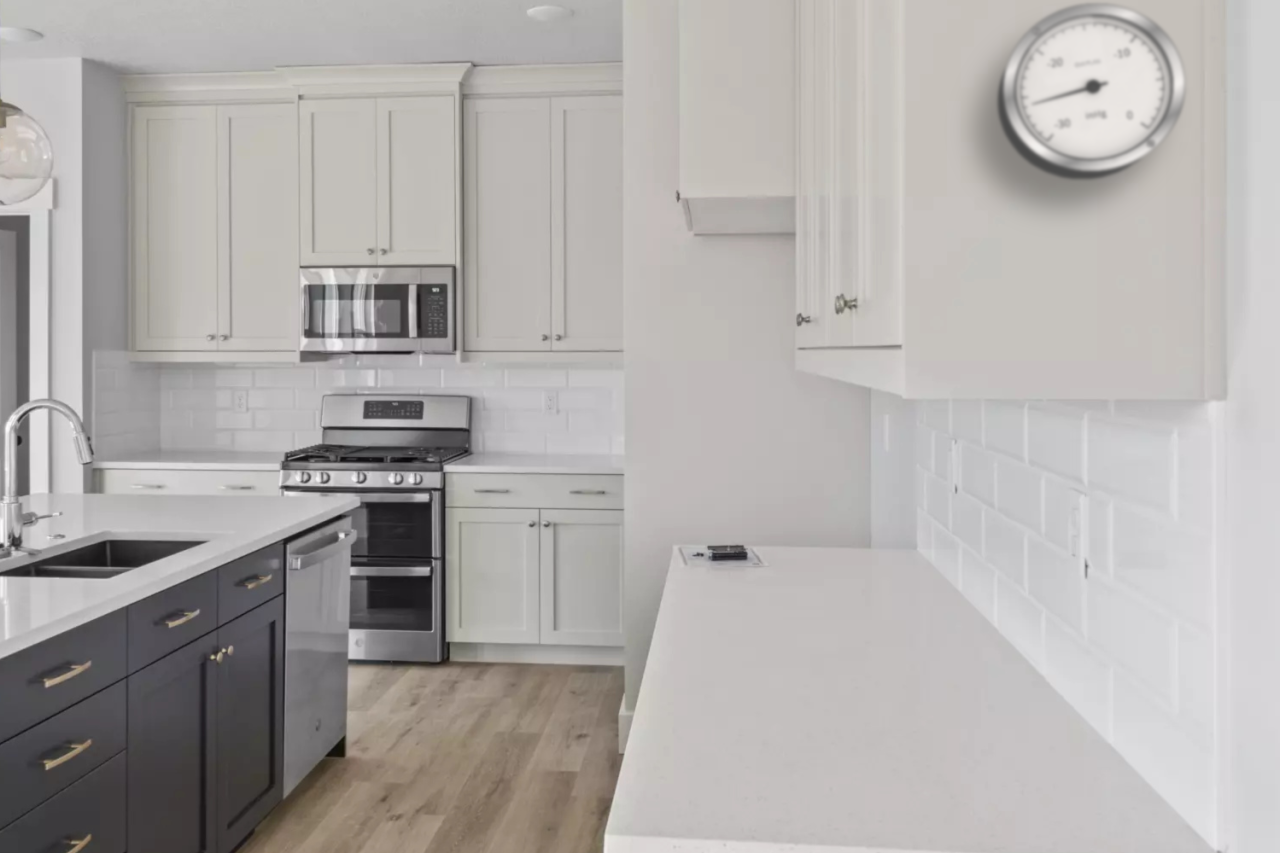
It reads -26 inHg
